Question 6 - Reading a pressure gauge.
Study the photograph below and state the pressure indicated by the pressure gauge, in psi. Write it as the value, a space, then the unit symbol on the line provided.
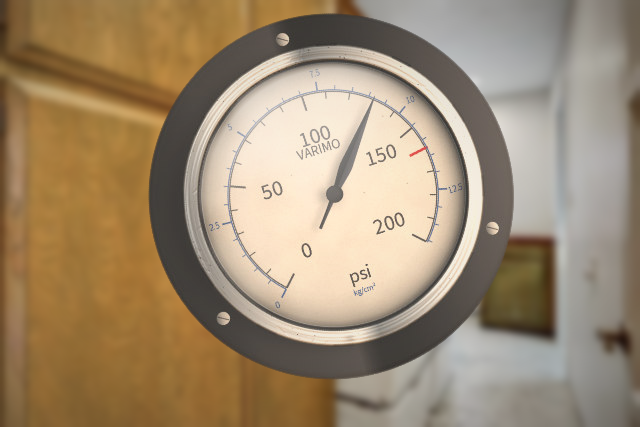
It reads 130 psi
